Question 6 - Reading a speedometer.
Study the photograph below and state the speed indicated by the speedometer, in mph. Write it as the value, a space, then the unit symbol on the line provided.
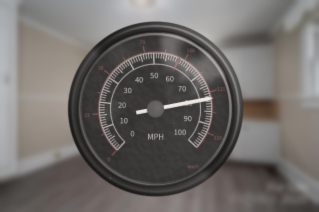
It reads 80 mph
